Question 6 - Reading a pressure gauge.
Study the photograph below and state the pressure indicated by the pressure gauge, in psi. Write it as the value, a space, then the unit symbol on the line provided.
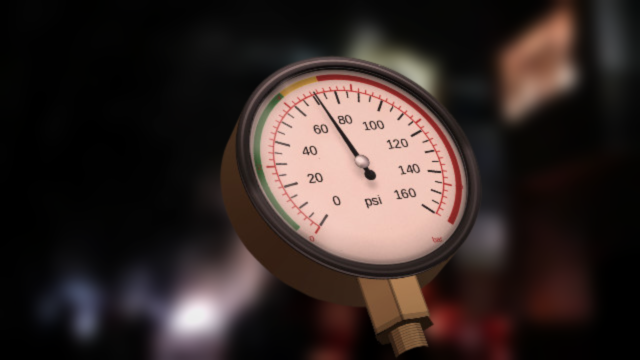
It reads 70 psi
